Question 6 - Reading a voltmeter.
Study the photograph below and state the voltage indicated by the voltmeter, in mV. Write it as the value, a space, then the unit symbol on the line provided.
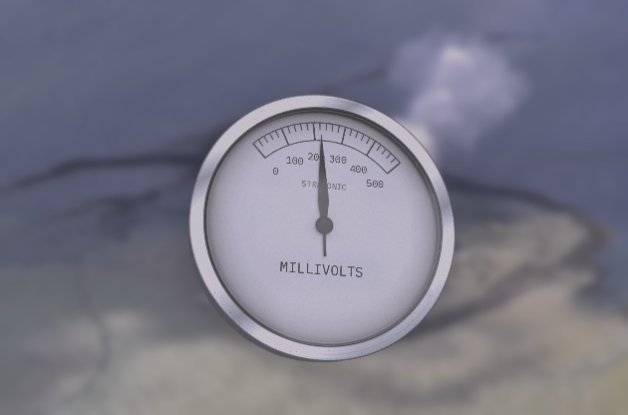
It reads 220 mV
